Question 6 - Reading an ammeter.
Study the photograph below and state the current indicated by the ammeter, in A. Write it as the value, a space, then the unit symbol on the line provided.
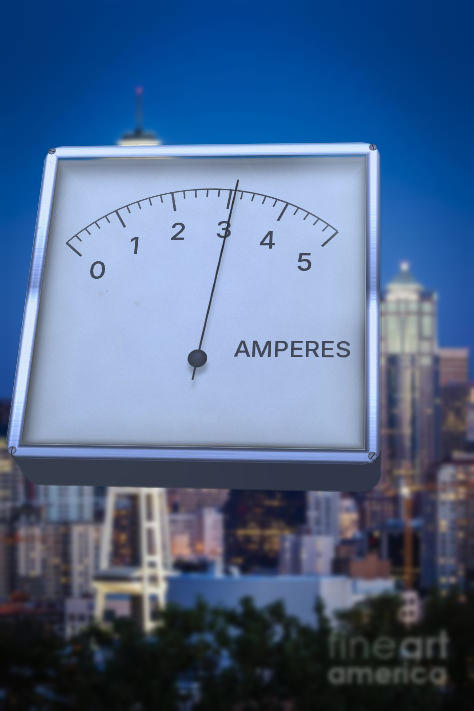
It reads 3.1 A
